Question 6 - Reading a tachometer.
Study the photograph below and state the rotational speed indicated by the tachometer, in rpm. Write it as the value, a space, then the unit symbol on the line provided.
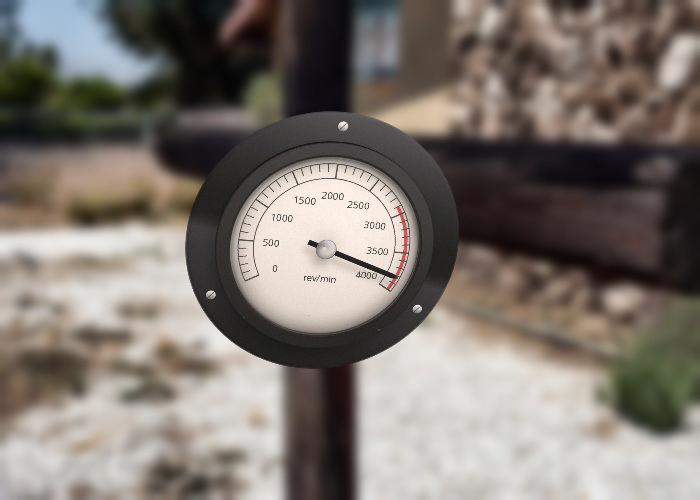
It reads 3800 rpm
